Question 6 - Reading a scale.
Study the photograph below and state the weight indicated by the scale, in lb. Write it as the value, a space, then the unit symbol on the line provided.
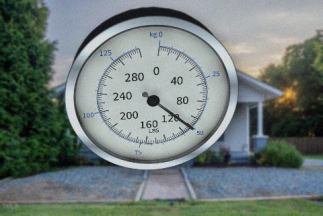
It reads 110 lb
